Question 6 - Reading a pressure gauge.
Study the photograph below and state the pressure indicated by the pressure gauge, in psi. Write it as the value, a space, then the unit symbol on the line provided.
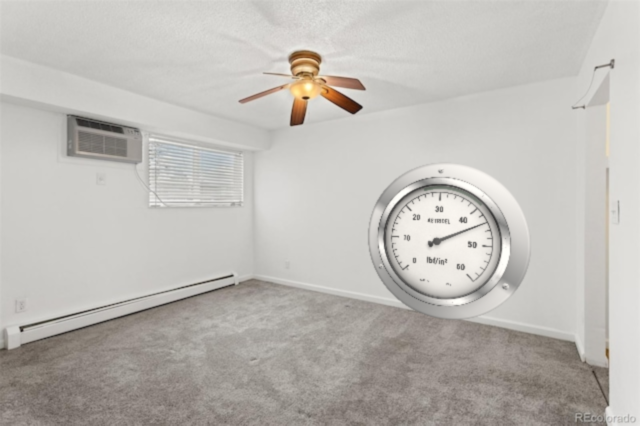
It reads 44 psi
